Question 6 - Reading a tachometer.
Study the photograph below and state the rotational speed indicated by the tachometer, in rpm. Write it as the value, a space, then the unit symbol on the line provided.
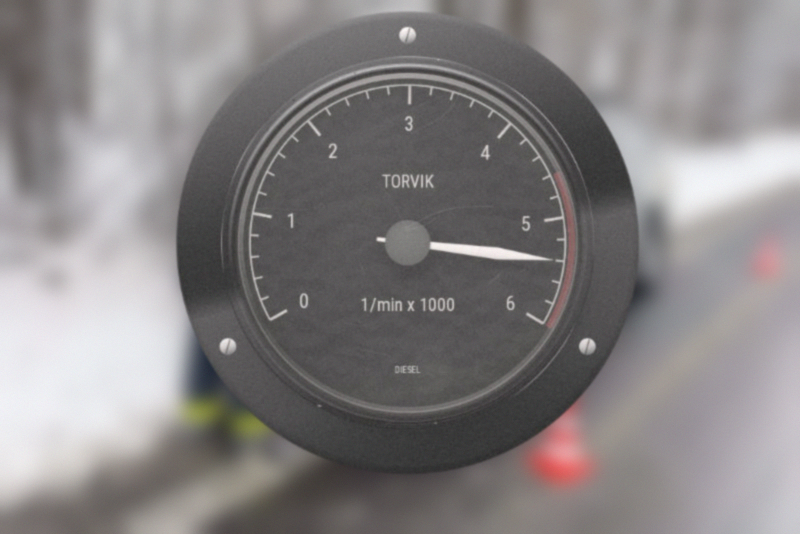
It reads 5400 rpm
